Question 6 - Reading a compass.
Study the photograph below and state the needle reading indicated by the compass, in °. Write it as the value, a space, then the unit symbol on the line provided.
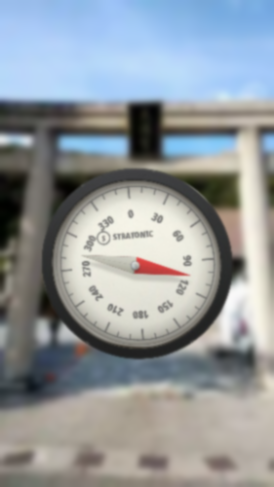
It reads 105 °
